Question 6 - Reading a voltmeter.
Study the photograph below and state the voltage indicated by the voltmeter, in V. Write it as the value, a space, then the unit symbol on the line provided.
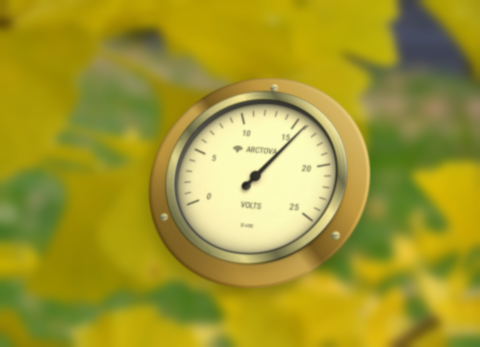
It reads 16 V
